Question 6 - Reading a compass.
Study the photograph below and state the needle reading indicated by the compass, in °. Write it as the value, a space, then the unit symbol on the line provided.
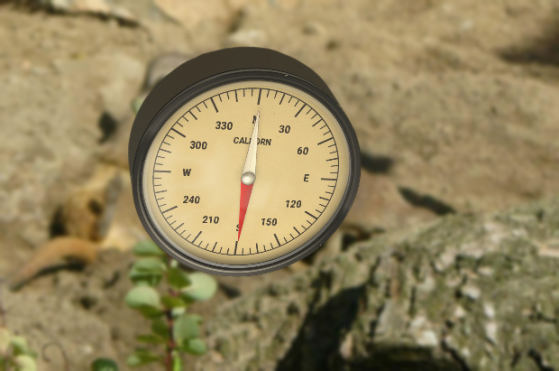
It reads 180 °
